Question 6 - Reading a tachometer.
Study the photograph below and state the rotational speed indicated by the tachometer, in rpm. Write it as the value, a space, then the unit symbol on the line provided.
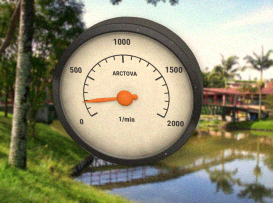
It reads 200 rpm
